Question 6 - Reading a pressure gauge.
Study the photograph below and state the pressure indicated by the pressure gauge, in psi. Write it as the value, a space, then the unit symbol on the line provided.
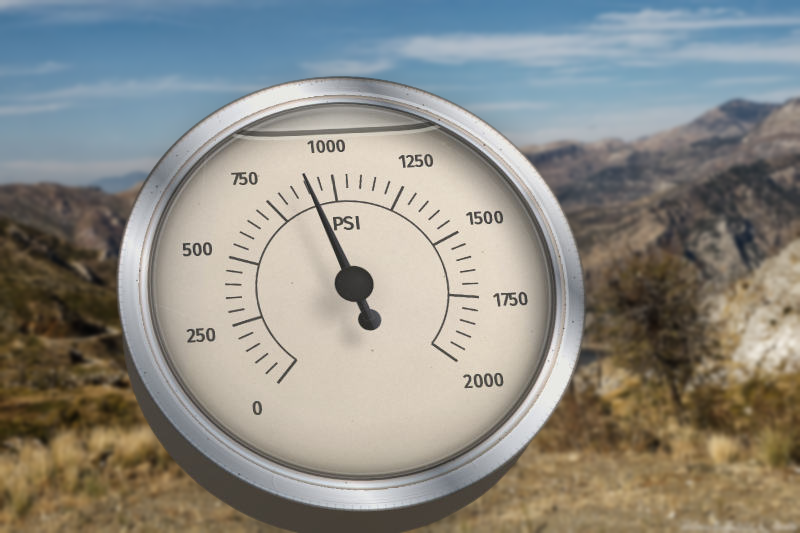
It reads 900 psi
